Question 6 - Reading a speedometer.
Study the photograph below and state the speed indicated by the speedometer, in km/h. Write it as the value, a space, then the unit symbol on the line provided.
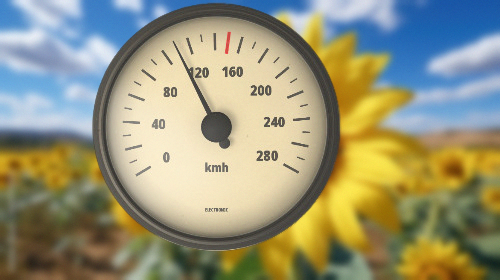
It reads 110 km/h
